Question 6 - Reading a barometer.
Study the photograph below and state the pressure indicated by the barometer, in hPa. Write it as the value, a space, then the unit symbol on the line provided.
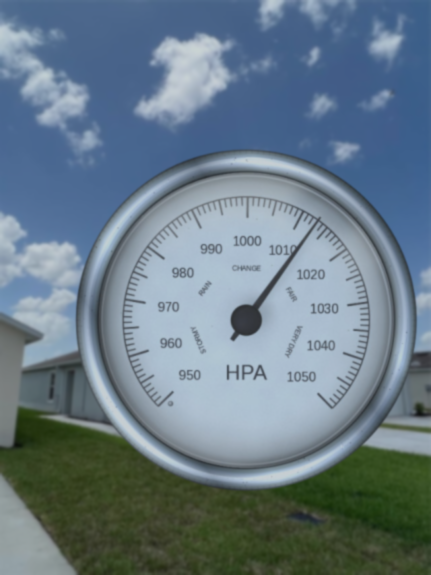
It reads 1013 hPa
